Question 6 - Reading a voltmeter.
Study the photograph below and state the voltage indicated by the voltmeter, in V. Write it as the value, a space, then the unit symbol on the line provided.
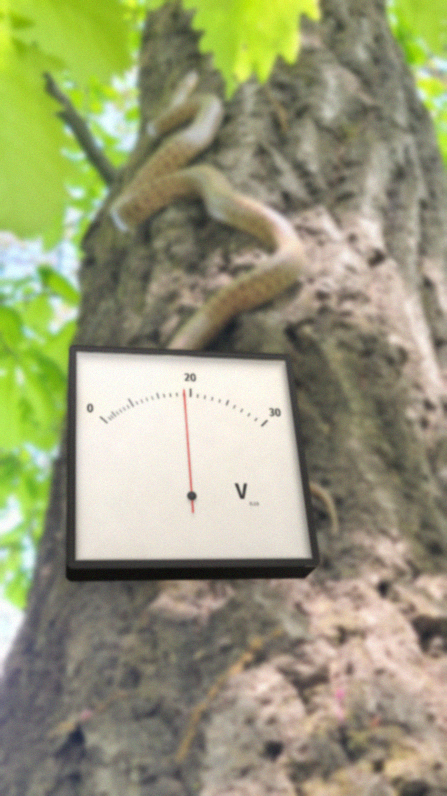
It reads 19 V
